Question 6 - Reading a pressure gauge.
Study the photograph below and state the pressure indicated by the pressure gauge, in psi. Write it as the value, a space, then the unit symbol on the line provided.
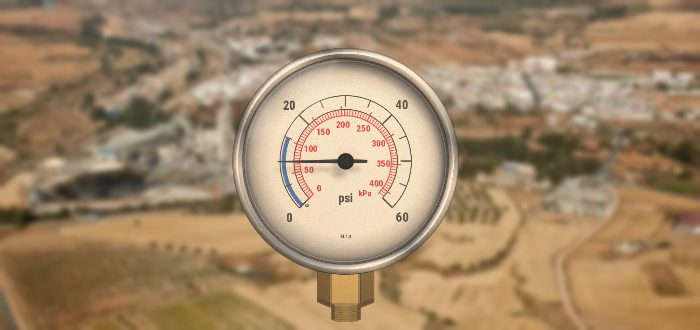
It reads 10 psi
